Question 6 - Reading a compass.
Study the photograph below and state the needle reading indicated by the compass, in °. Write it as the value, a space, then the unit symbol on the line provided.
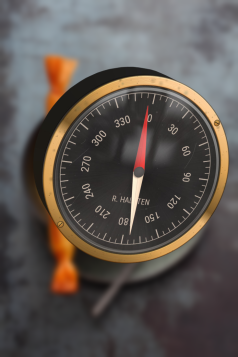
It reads 355 °
